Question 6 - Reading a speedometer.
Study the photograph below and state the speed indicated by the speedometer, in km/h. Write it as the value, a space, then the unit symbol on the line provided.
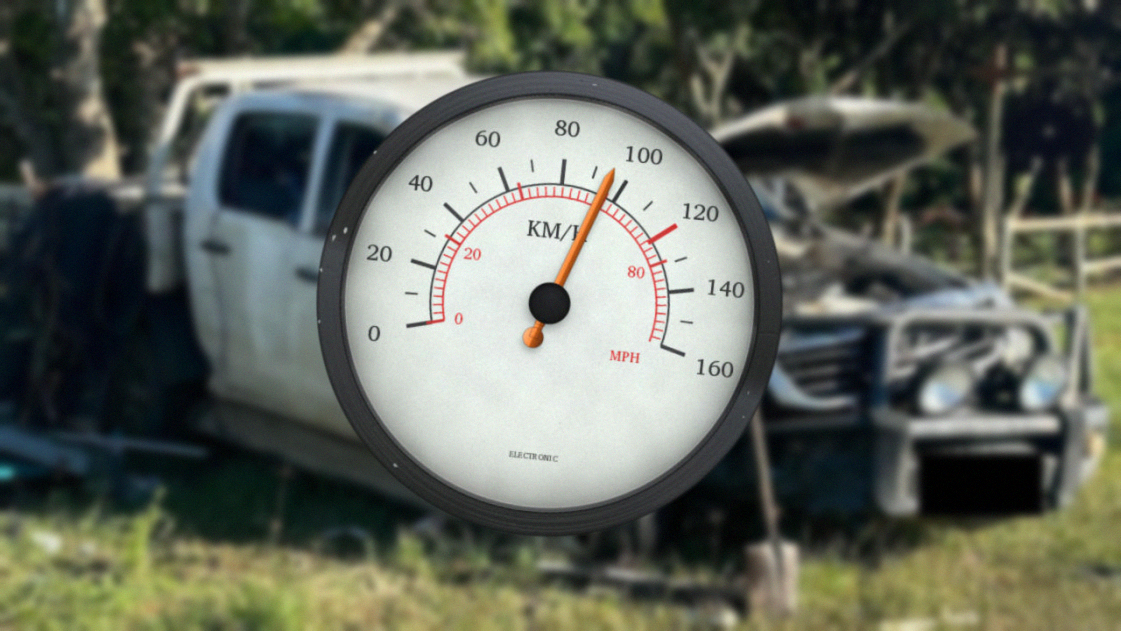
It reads 95 km/h
